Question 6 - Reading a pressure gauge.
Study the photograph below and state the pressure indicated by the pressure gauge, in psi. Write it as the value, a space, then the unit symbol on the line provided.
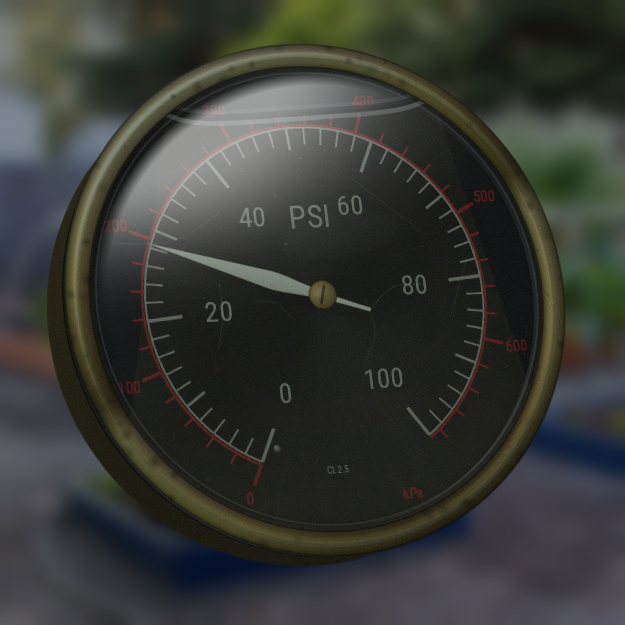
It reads 28 psi
